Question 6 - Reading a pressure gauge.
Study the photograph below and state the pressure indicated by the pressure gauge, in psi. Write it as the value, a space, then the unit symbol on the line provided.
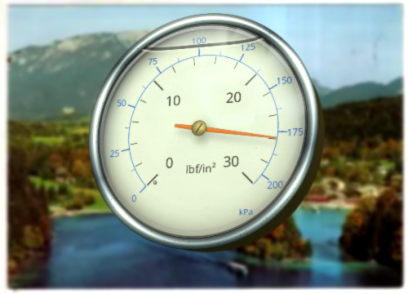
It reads 26 psi
